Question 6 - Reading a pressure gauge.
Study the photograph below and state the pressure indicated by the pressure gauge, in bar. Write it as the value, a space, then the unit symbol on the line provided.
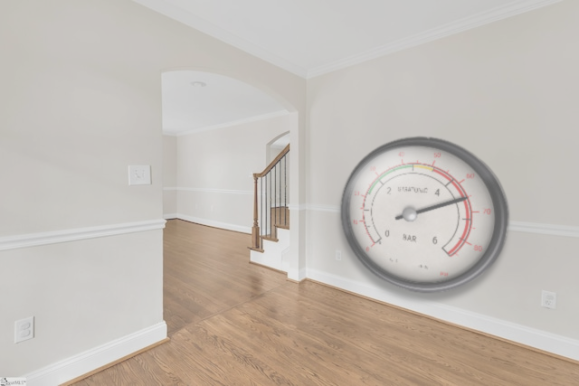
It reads 4.5 bar
